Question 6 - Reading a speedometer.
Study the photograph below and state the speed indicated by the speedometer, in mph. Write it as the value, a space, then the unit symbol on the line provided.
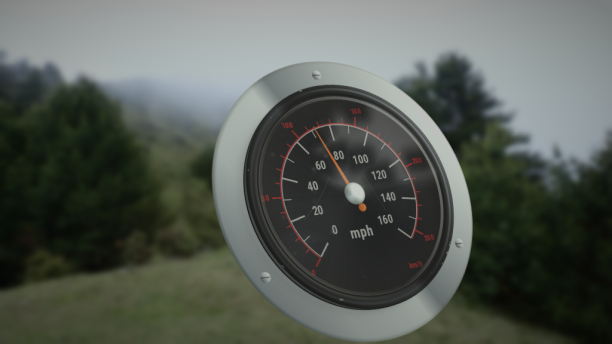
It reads 70 mph
